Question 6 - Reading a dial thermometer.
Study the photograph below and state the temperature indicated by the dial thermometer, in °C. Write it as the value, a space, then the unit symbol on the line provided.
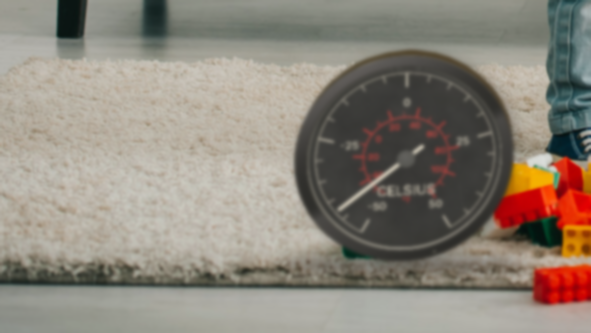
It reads -42.5 °C
